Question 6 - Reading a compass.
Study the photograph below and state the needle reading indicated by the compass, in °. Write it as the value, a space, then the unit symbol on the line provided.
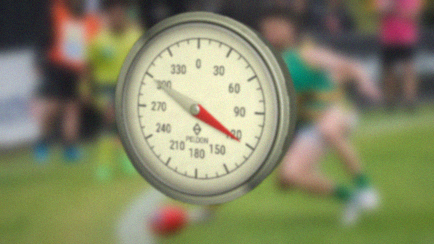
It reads 120 °
